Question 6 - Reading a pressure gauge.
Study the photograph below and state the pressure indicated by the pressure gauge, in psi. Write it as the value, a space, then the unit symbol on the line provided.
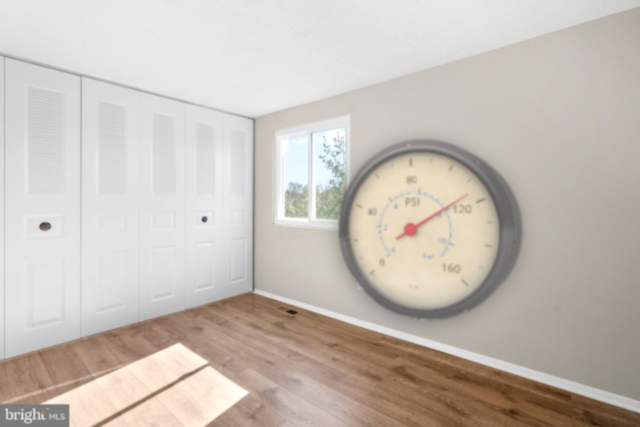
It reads 115 psi
